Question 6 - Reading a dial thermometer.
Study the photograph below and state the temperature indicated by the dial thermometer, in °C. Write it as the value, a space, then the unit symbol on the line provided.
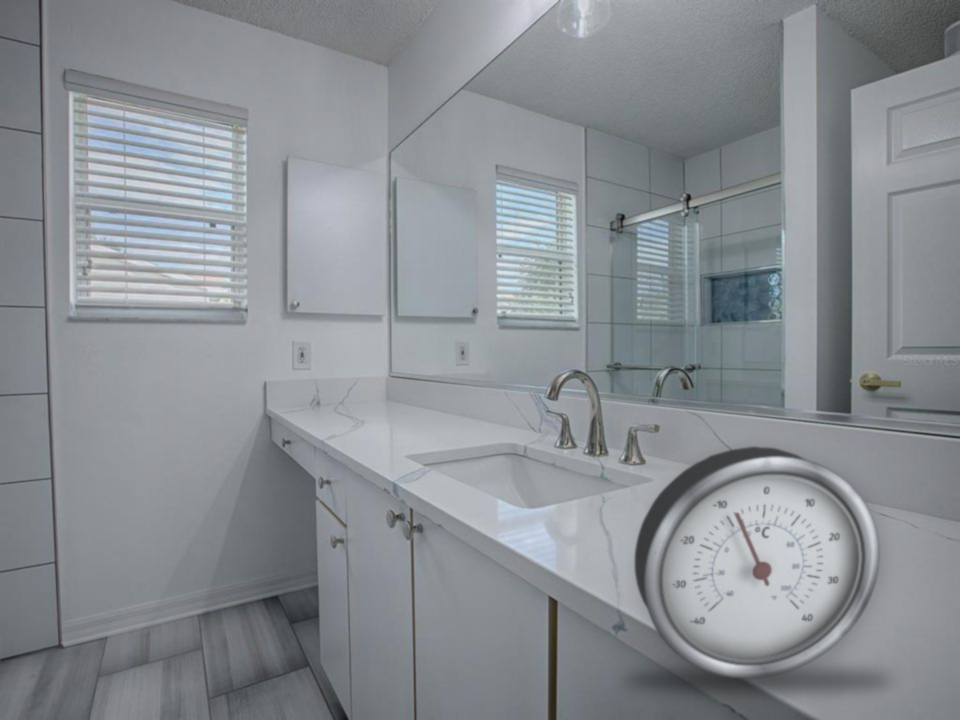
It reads -8 °C
